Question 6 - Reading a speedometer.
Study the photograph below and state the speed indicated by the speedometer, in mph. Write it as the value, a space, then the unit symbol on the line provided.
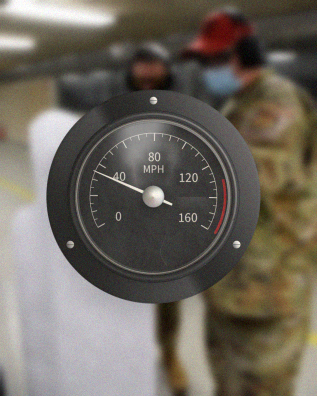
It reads 35 mph
